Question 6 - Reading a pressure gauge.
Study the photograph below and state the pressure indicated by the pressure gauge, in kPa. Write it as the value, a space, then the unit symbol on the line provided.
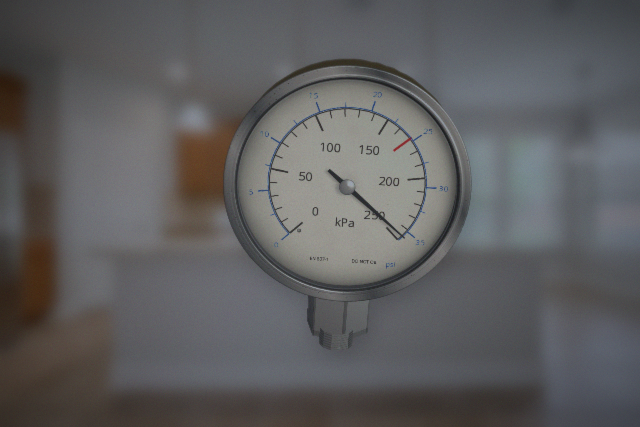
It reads 245 kPa
